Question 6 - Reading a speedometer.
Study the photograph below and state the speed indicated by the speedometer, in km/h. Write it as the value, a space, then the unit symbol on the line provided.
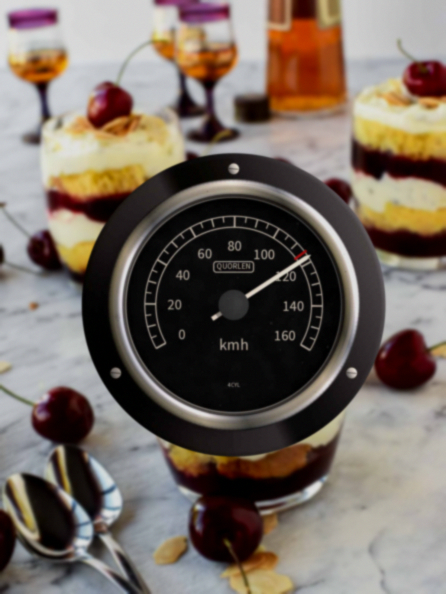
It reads 117.5 km/h
